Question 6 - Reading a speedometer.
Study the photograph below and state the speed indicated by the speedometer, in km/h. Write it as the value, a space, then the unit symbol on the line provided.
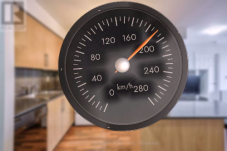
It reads 190 km/h
